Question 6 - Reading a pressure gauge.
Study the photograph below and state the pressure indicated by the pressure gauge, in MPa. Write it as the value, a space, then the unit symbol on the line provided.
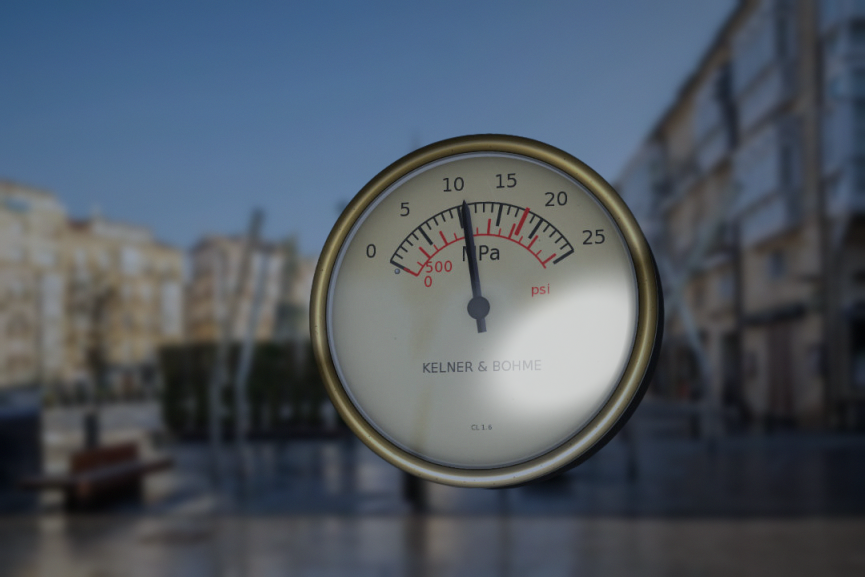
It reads 11 MPa
